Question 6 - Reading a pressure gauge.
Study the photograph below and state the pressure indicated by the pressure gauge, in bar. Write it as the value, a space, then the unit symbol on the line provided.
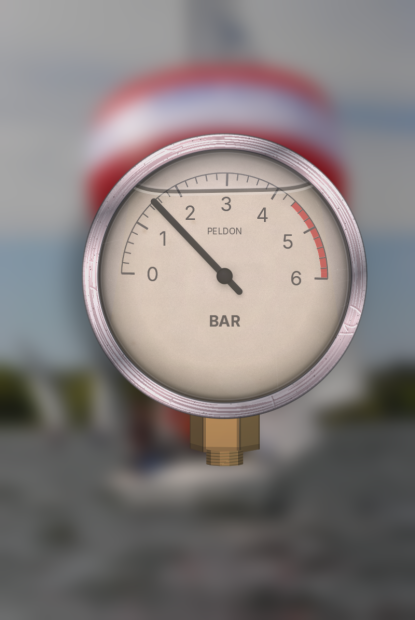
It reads 1.5 bar
